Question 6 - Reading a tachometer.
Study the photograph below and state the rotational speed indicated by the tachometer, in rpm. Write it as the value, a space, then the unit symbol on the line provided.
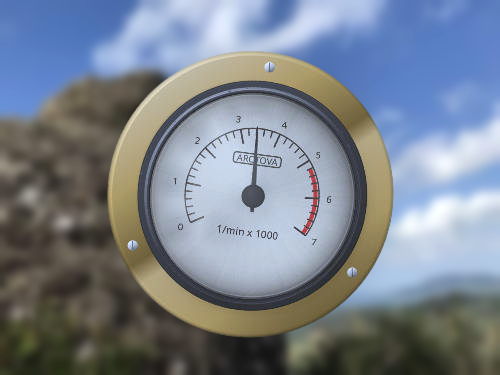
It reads 3400 rpm
